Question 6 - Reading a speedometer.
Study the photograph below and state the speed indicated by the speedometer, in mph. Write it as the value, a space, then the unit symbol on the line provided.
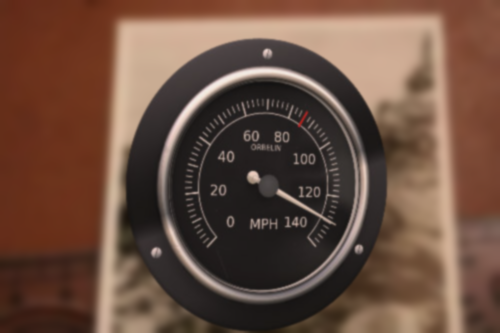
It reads 130 mph
